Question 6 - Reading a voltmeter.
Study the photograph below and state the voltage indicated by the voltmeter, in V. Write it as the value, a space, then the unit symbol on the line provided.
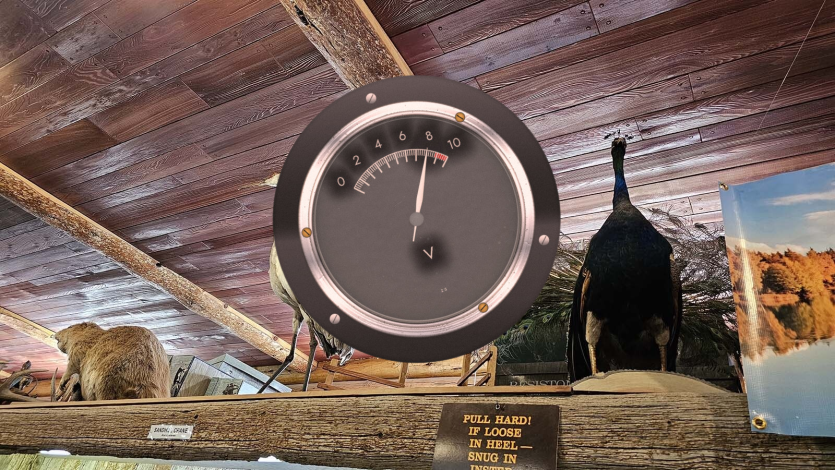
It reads 8 V
